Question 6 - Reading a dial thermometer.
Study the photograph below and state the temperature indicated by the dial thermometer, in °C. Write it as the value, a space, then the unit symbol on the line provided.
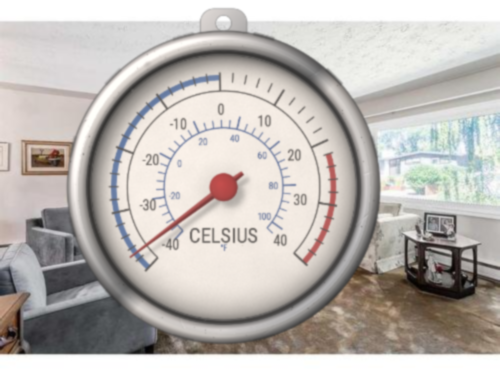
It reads -37 °C
